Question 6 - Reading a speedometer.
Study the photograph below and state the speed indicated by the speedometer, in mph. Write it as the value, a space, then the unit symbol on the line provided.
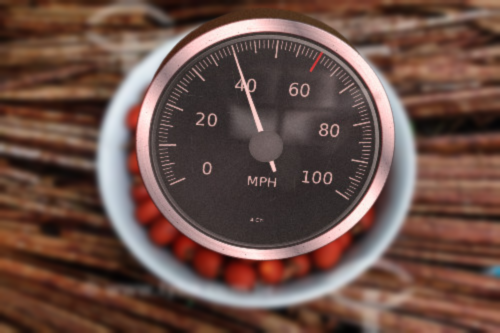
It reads 40 mph
